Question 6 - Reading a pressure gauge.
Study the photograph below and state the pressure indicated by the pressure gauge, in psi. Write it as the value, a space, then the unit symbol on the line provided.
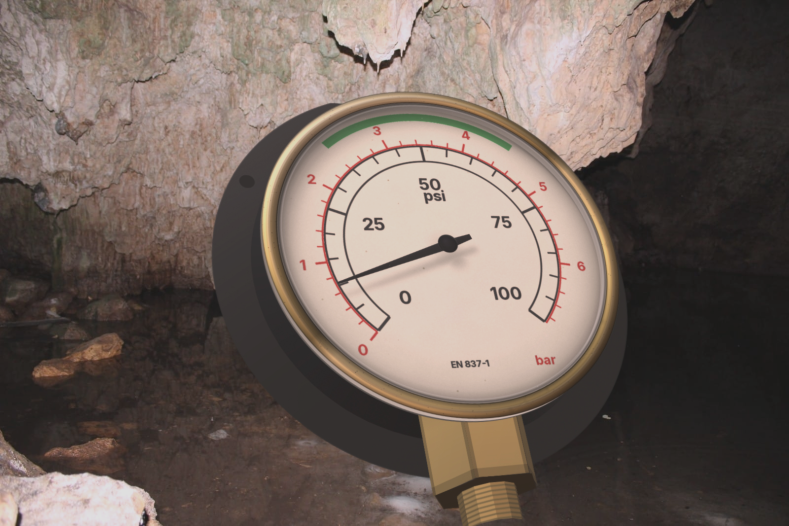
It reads 10 psi
